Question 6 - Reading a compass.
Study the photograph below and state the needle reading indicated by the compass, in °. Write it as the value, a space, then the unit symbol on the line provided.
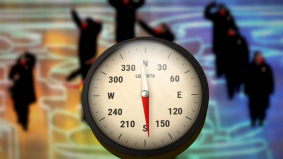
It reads 175 °
